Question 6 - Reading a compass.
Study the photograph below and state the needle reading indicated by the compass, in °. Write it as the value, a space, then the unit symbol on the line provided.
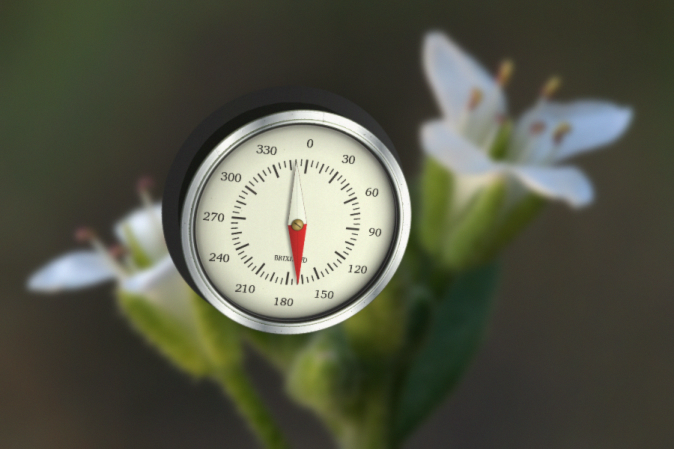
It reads 170 °
